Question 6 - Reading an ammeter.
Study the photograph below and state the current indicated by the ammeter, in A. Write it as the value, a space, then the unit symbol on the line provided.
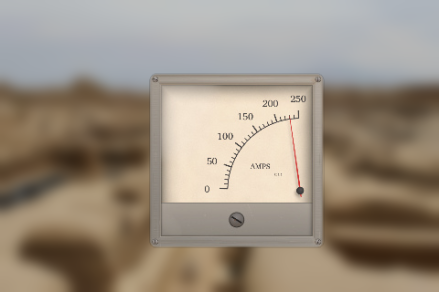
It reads 230 A
